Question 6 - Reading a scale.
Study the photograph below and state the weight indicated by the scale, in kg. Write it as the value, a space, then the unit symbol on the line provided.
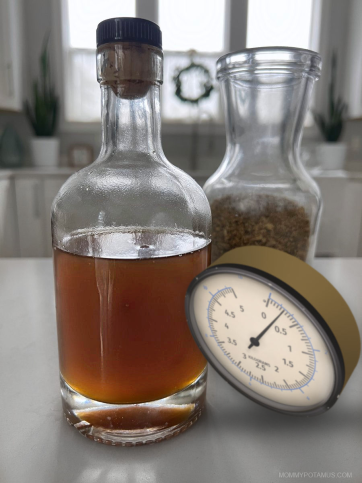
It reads 0.25 kg
